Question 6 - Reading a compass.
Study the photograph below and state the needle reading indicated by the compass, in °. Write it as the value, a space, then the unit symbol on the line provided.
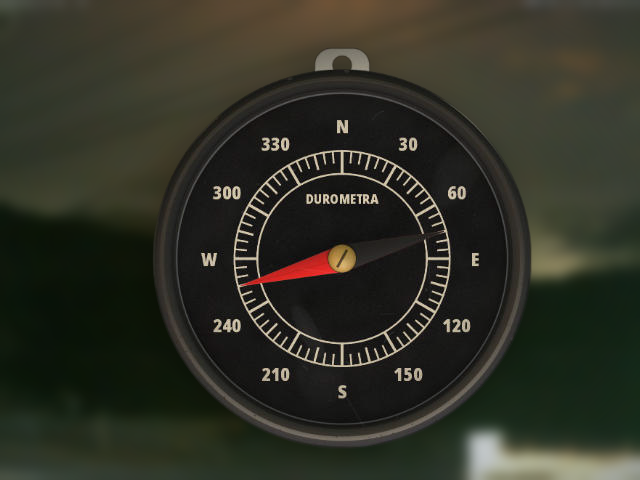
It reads 255 °
